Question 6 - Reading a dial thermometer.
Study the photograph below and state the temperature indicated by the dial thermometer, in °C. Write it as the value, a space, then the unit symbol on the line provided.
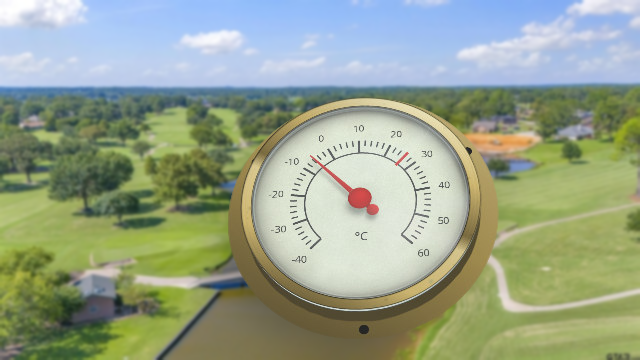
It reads -6 °C
